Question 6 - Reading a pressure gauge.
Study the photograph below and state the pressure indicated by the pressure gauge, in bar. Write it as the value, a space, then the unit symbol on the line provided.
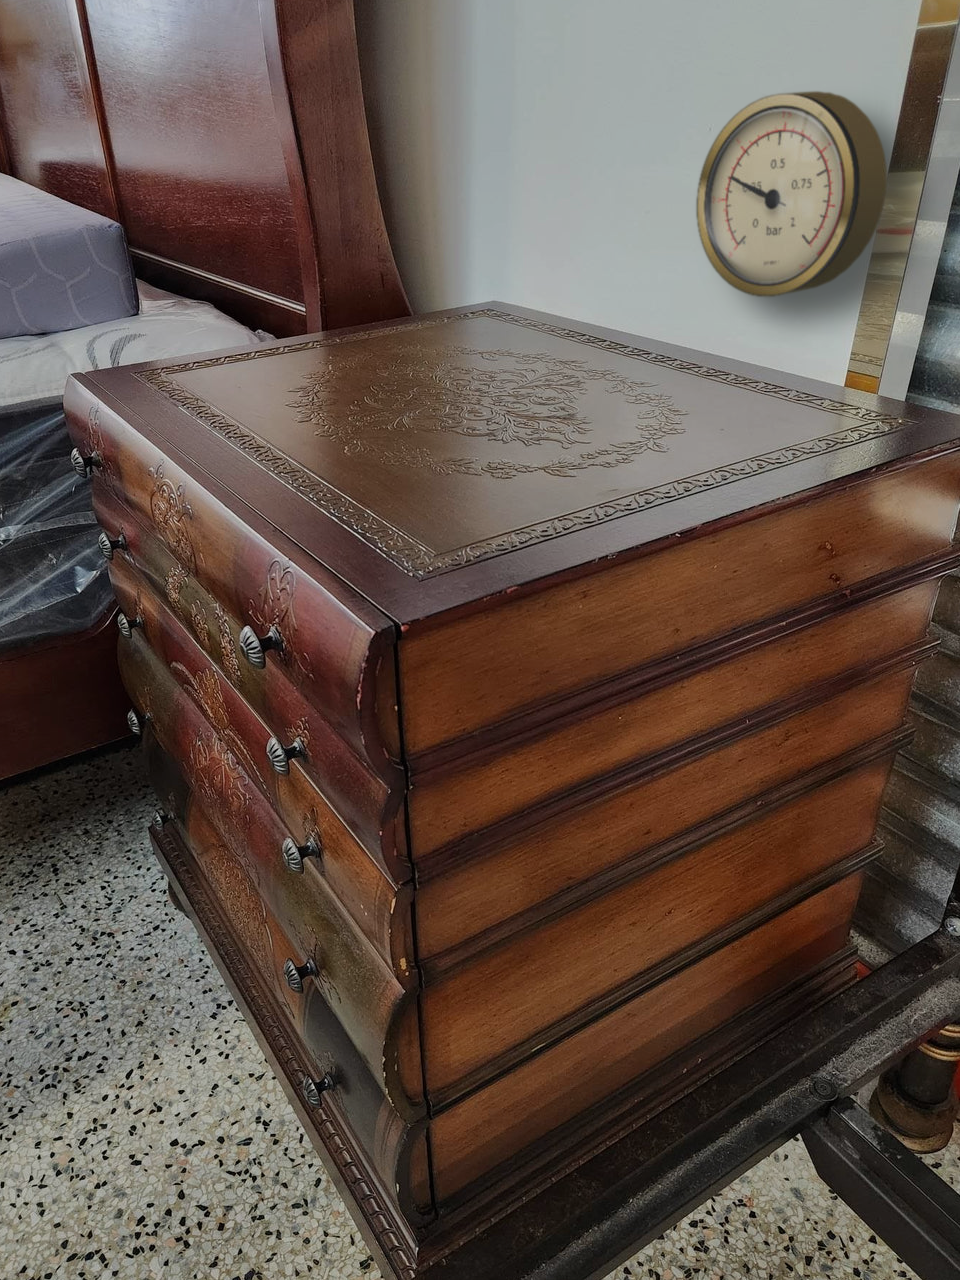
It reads 0.25 bar
